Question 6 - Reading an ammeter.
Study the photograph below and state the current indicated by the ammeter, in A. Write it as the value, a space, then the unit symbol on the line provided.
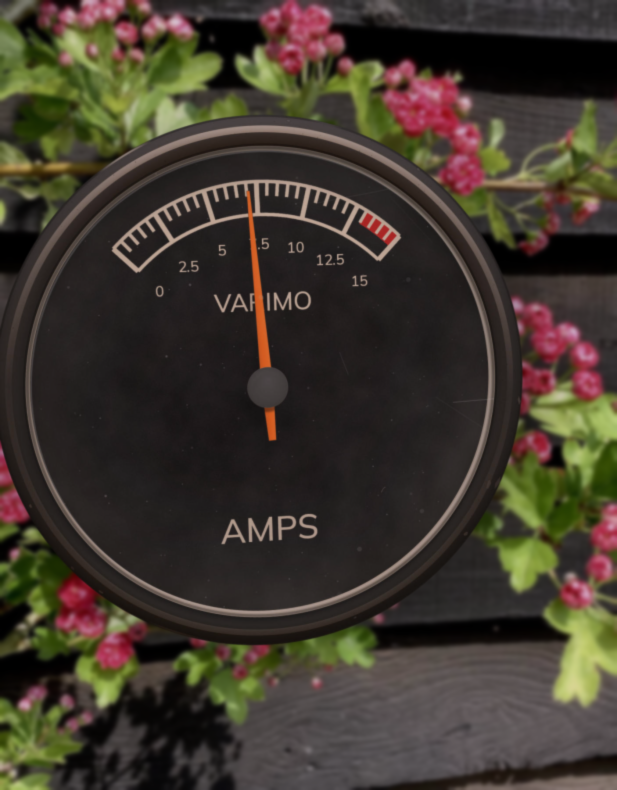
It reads 7 A
